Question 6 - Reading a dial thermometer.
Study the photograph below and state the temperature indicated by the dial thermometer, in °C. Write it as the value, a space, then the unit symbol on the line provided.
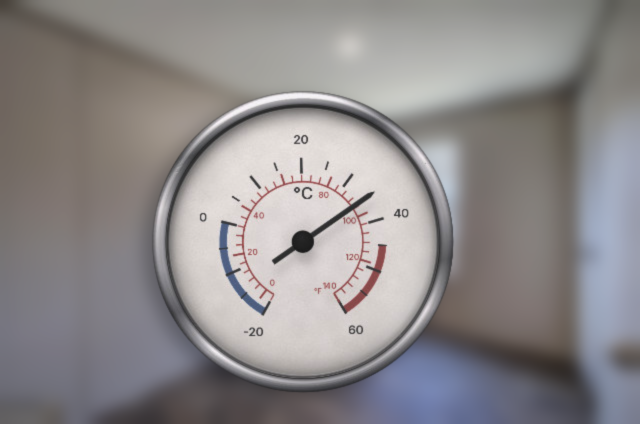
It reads 35 °C
